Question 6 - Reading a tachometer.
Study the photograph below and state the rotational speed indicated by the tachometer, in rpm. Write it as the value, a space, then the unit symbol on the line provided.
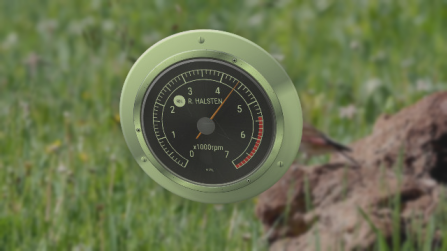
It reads 4400 rpm
